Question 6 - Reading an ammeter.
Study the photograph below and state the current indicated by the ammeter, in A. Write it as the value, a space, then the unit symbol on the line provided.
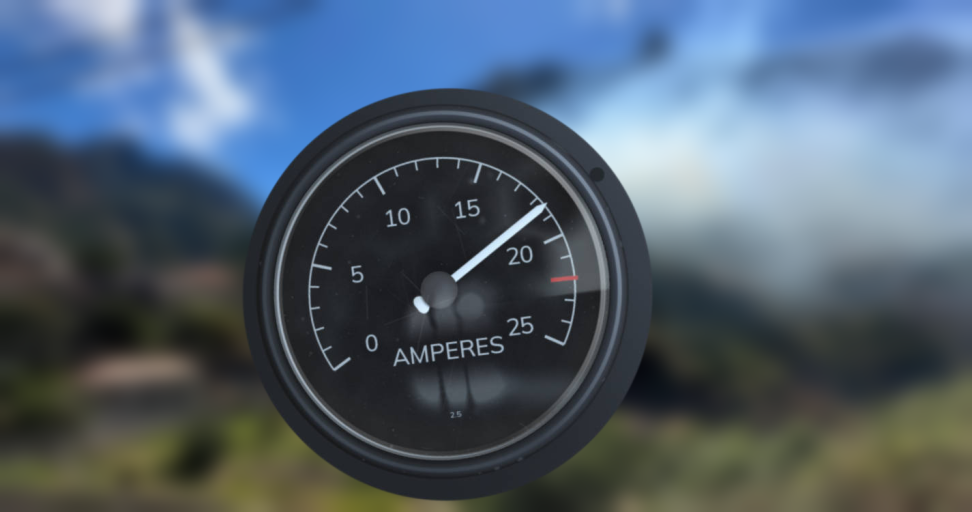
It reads 18.5 A
